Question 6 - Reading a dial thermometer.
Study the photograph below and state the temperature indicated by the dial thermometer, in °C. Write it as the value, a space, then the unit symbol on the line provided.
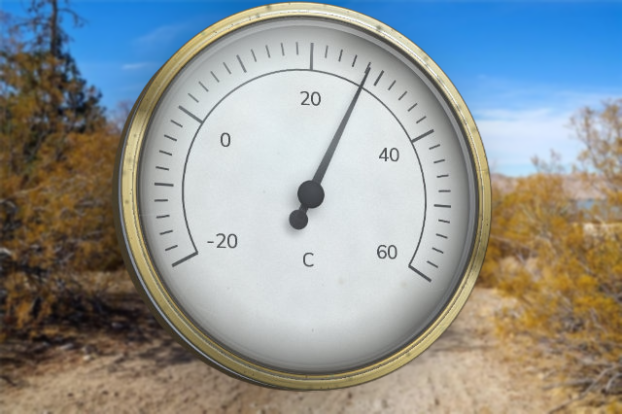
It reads 28 °C
